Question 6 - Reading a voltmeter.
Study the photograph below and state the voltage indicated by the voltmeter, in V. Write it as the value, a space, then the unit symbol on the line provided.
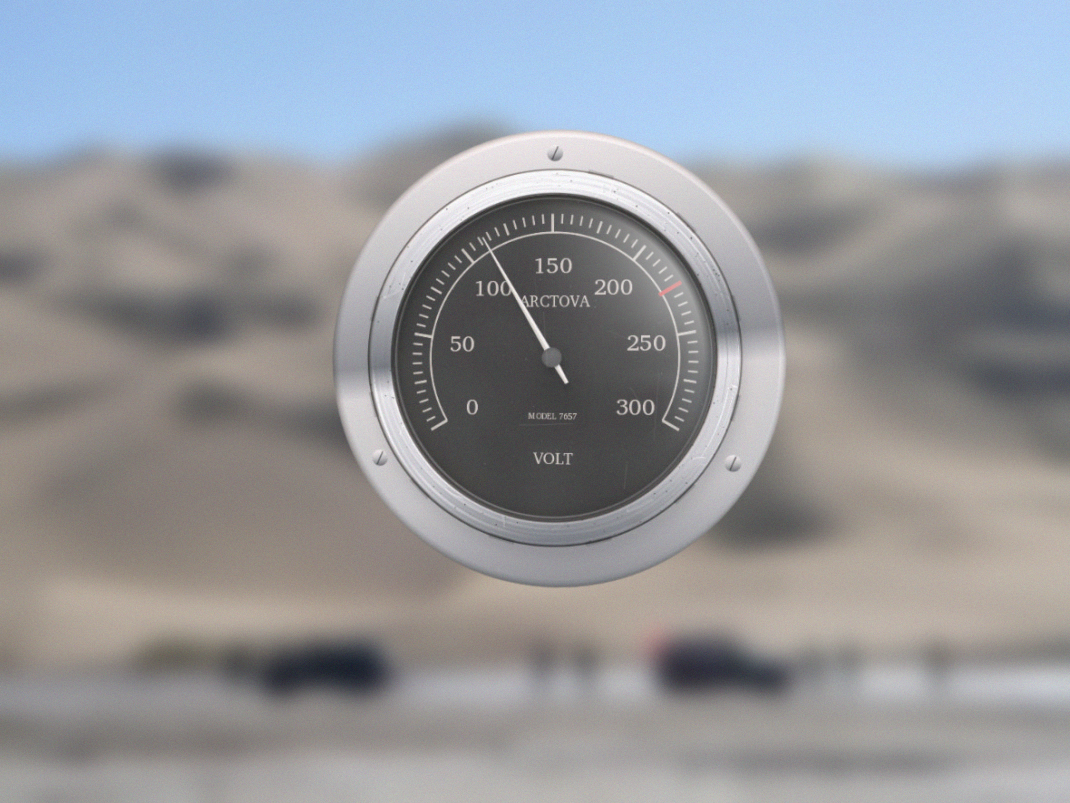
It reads 112.5 V
